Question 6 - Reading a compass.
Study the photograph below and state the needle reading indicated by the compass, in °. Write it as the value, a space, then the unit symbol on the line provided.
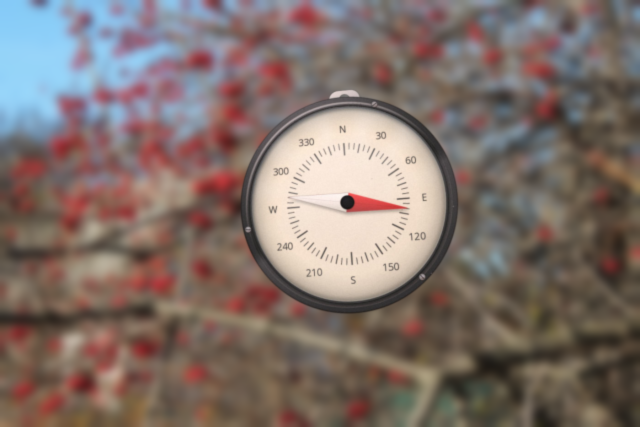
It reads 100 °
